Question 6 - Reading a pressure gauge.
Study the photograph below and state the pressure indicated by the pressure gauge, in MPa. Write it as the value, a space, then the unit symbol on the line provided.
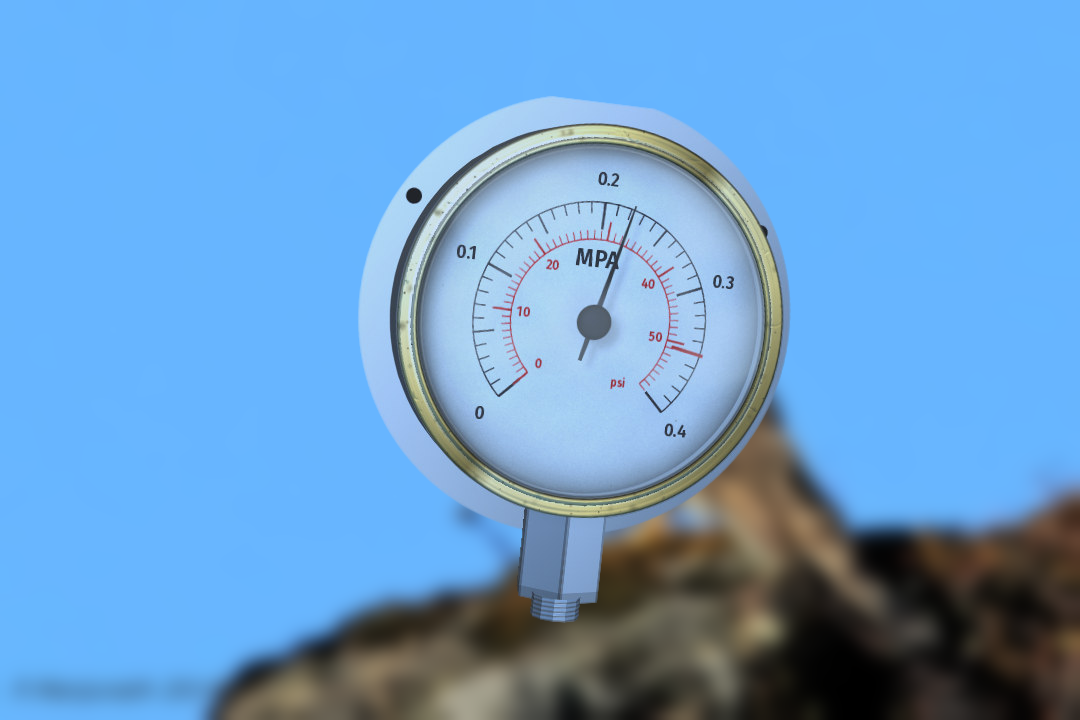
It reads 0.22 MPa
